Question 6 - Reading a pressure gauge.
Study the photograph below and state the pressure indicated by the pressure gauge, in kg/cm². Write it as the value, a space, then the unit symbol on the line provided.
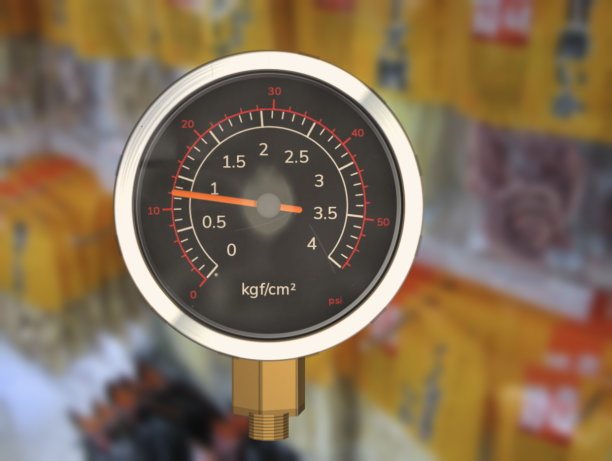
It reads 0.85 kg/cm²
